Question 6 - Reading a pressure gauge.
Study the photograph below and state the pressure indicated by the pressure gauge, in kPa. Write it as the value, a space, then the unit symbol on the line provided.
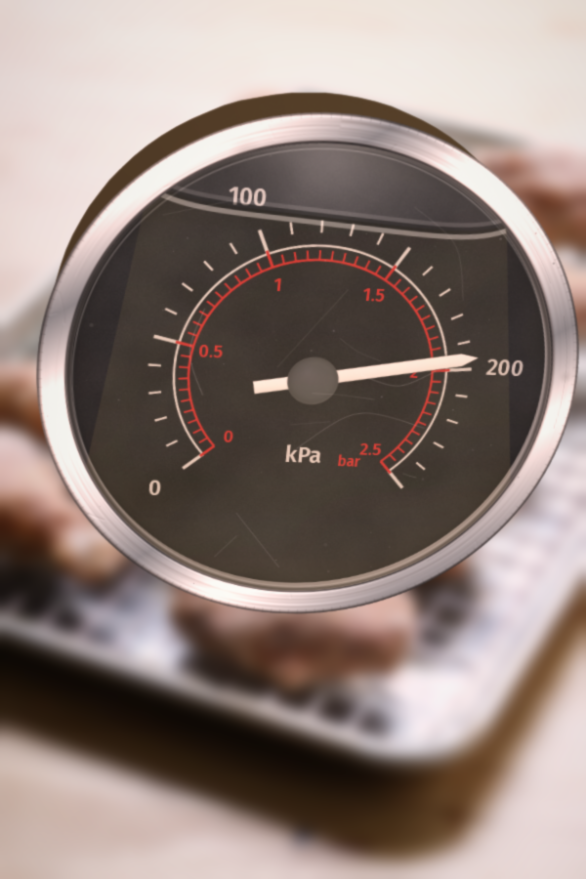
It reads 195 kPa
